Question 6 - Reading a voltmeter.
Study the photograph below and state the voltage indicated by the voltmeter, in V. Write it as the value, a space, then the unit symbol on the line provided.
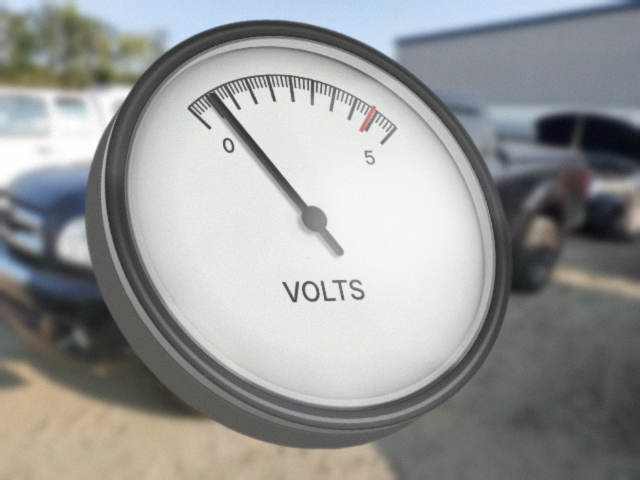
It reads 0.5 V
